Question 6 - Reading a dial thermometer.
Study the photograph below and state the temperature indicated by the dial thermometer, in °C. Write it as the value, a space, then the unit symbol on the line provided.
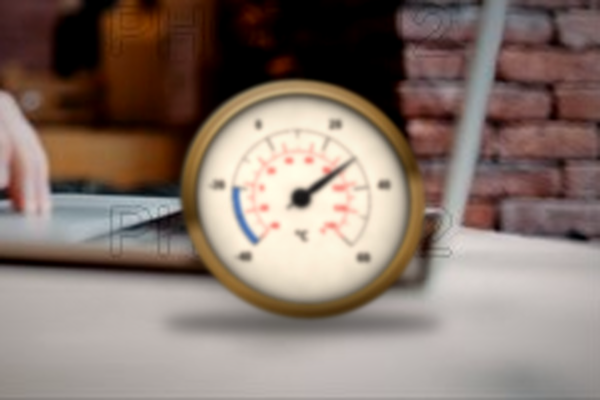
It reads 30 °C
